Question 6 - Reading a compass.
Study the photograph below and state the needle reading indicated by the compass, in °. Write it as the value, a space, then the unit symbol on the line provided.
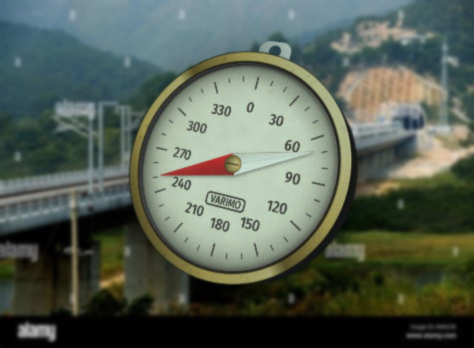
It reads 250 °
